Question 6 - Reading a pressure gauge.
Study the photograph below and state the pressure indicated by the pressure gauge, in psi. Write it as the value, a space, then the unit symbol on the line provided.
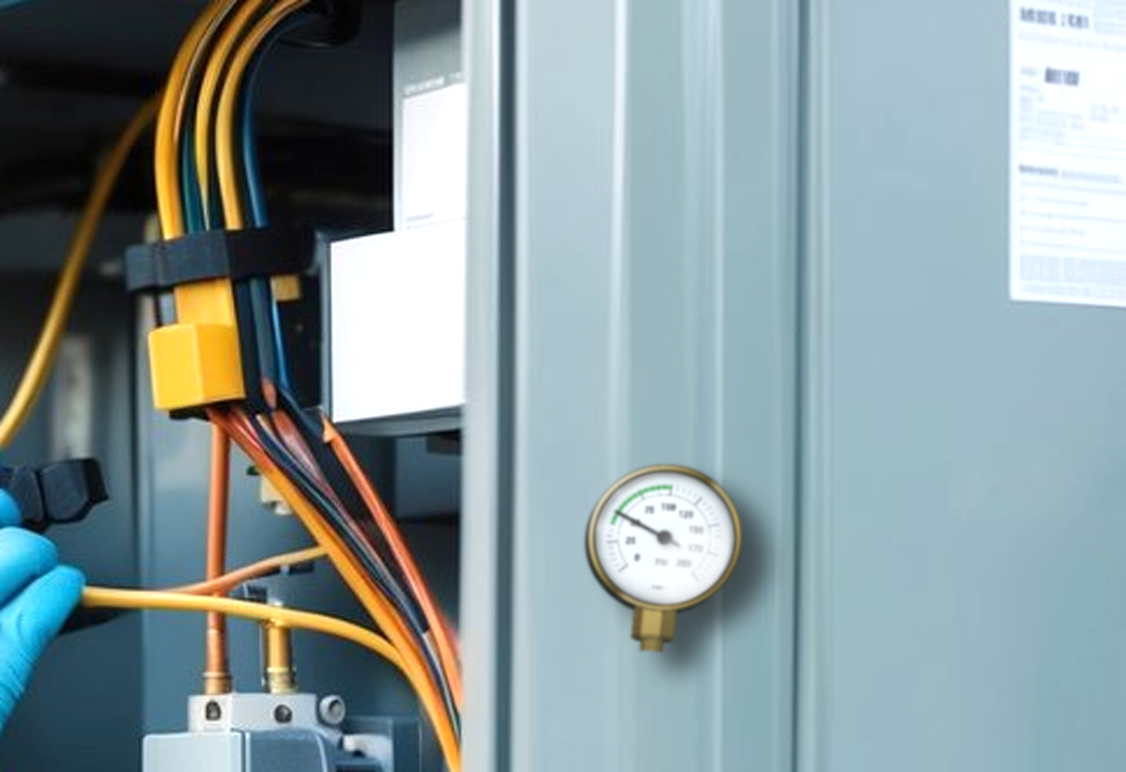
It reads 50 psi
